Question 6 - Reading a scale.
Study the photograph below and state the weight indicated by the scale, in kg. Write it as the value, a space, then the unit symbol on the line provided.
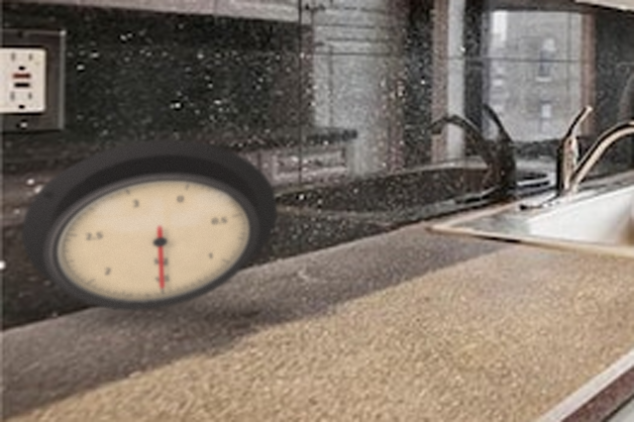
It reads 1.5 kg
